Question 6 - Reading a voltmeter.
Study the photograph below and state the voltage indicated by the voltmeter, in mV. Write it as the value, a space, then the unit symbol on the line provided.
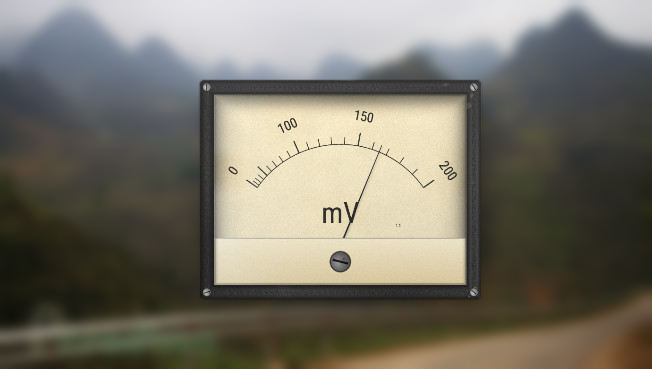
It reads 165 mV
